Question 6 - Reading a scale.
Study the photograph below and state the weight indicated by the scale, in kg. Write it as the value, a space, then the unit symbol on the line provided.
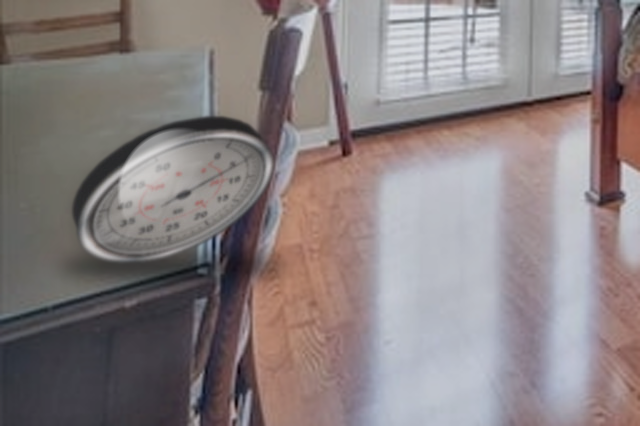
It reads 5 kg
